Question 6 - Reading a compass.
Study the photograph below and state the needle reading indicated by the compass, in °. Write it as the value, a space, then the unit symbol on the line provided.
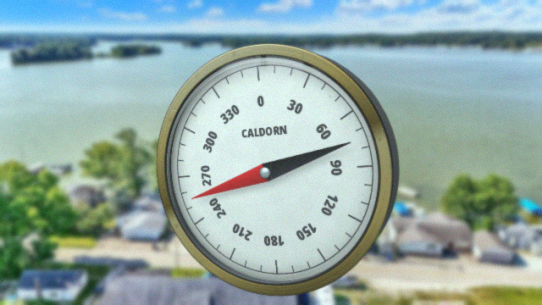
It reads 255 °
